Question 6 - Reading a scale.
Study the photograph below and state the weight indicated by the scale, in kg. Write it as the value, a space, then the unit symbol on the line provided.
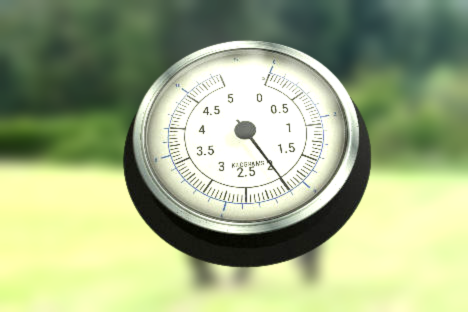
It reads 2 kg
